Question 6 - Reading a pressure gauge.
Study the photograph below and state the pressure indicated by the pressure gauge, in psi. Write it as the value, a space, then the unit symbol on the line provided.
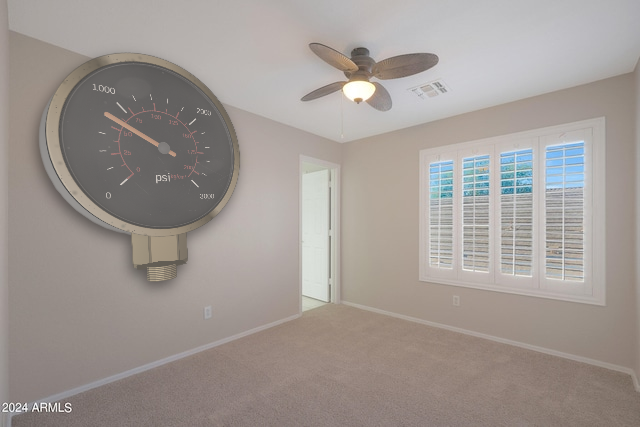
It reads 800 psi
